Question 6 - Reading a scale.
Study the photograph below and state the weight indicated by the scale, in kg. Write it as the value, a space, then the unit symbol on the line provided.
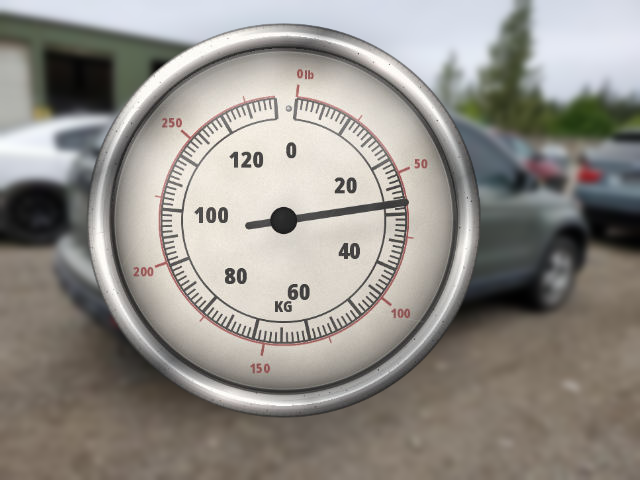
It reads 28 kg
